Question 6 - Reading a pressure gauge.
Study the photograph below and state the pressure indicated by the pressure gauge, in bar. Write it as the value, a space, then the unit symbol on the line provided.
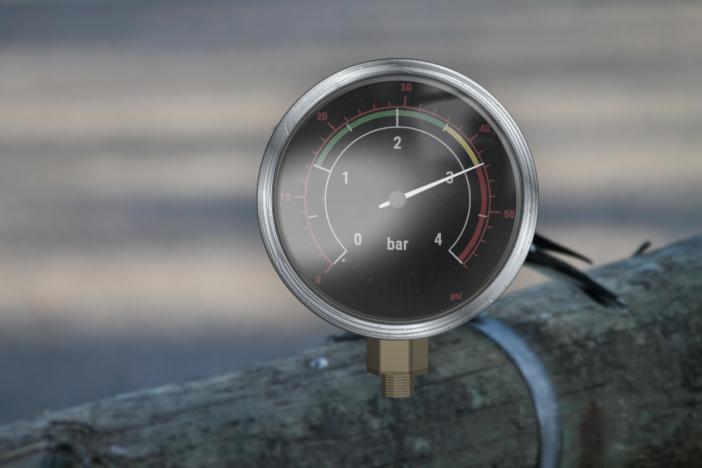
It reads 3 bar
